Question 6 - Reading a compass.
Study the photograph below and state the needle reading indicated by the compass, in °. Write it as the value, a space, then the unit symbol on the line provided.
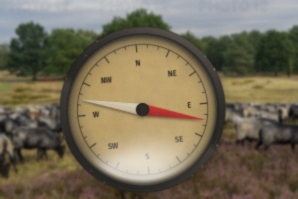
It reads 105 °
